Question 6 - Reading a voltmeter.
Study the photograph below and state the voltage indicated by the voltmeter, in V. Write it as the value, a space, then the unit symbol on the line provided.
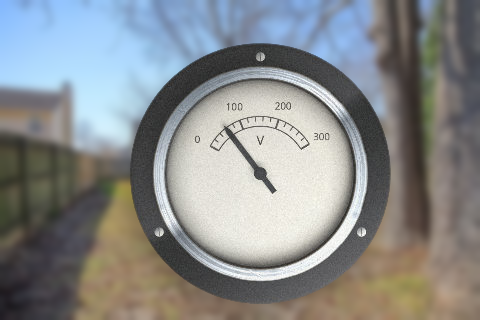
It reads 60 V
